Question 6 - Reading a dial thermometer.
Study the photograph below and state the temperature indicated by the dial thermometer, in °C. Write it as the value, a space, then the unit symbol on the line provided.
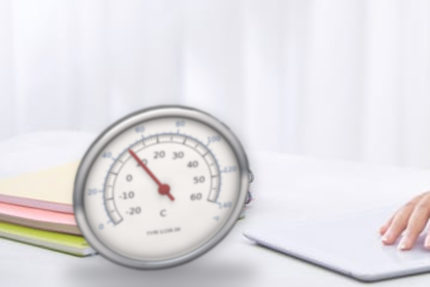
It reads 10 °C
